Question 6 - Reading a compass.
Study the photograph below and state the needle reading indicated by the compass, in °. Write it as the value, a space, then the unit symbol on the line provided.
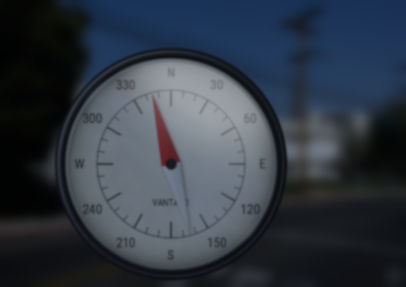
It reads 345 °
